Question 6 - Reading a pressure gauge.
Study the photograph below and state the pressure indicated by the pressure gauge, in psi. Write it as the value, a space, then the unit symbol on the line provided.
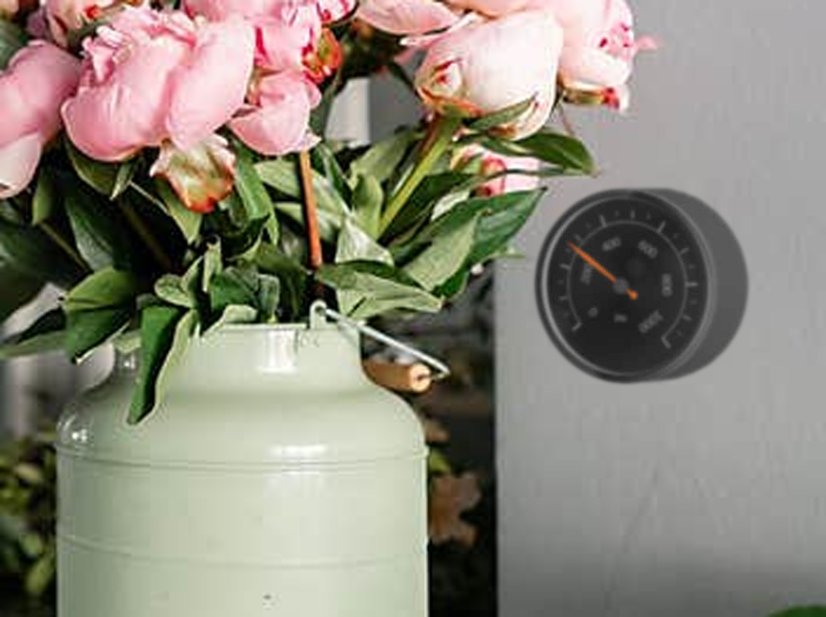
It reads 275 psi
